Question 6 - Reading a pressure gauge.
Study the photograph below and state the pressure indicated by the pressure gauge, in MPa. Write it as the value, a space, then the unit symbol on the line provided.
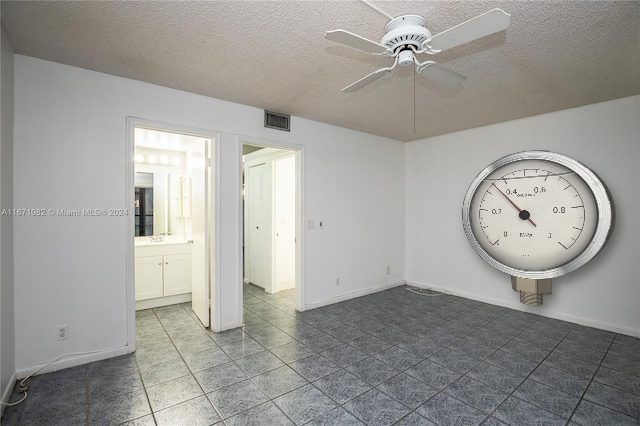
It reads 0.35 MPa
